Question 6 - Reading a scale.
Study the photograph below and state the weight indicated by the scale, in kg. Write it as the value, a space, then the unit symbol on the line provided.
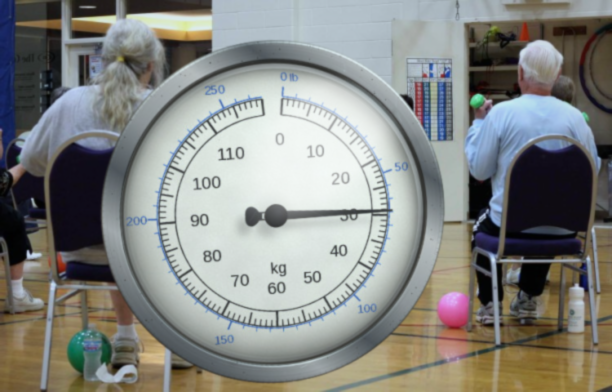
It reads 29 kg
